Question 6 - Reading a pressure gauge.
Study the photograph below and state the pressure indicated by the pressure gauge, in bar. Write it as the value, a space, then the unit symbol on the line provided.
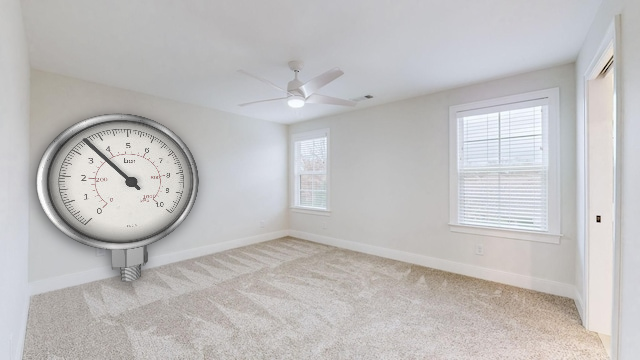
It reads 3.5 bar
